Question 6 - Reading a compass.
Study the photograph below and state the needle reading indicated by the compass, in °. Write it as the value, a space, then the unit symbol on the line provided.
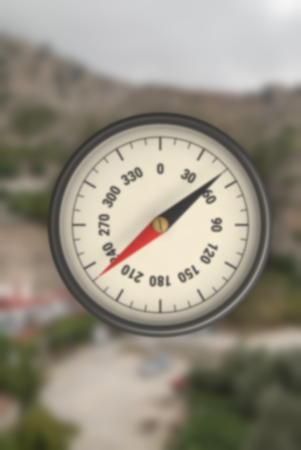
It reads 230 °
